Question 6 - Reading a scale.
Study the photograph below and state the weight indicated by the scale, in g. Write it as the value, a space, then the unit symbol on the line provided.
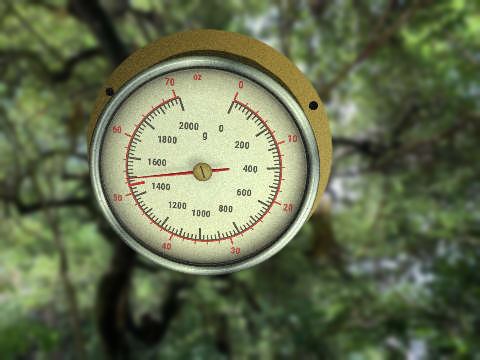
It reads 1500 g
